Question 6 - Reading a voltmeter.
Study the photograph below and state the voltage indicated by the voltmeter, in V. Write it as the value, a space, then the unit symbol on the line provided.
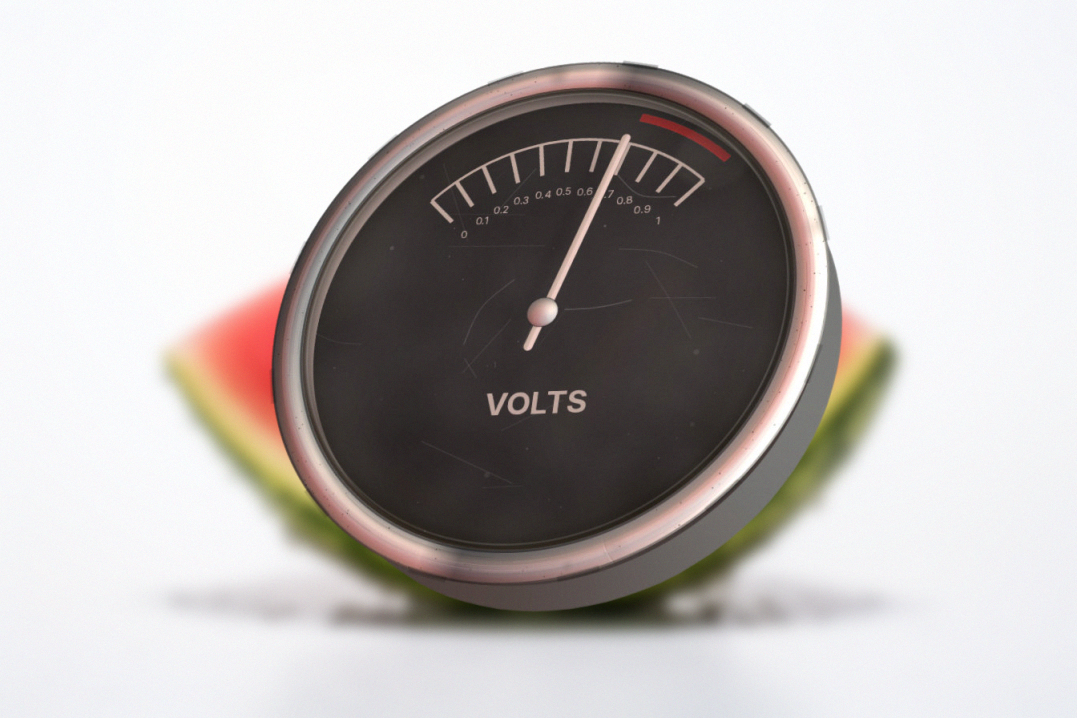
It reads 0.7 V
